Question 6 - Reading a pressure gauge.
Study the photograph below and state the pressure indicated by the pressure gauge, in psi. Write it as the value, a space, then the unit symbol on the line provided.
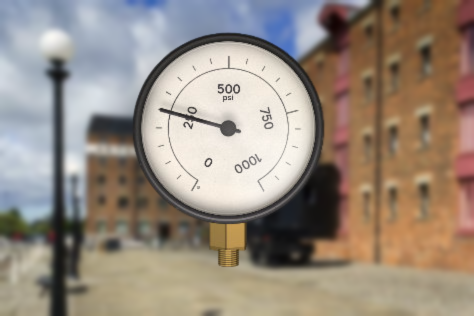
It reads 250 psi
